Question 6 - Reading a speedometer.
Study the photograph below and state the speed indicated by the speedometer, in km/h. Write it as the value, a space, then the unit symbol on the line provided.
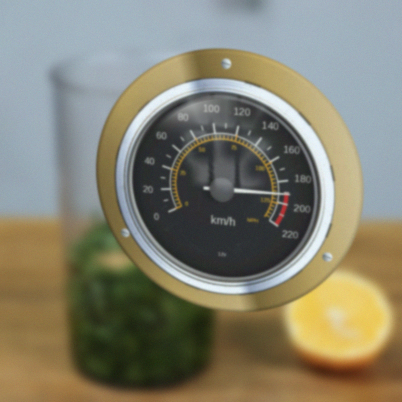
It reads 190 km/h
